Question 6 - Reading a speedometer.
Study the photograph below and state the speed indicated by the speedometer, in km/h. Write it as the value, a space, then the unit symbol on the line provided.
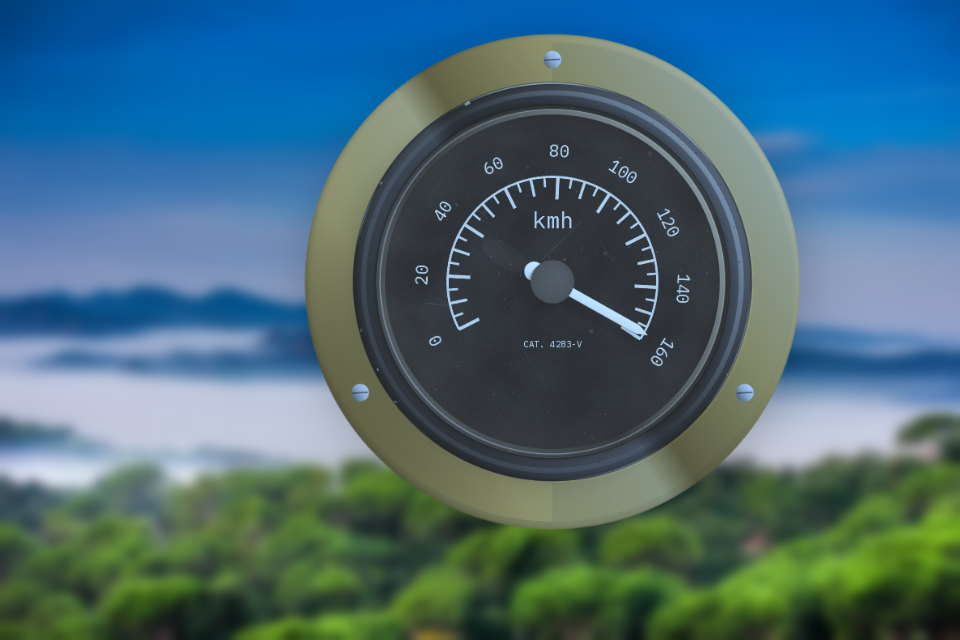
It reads 157.5 km/h
